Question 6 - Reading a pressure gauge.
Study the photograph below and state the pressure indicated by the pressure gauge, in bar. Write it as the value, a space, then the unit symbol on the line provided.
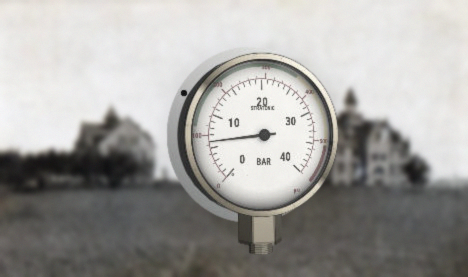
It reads 6 bar
